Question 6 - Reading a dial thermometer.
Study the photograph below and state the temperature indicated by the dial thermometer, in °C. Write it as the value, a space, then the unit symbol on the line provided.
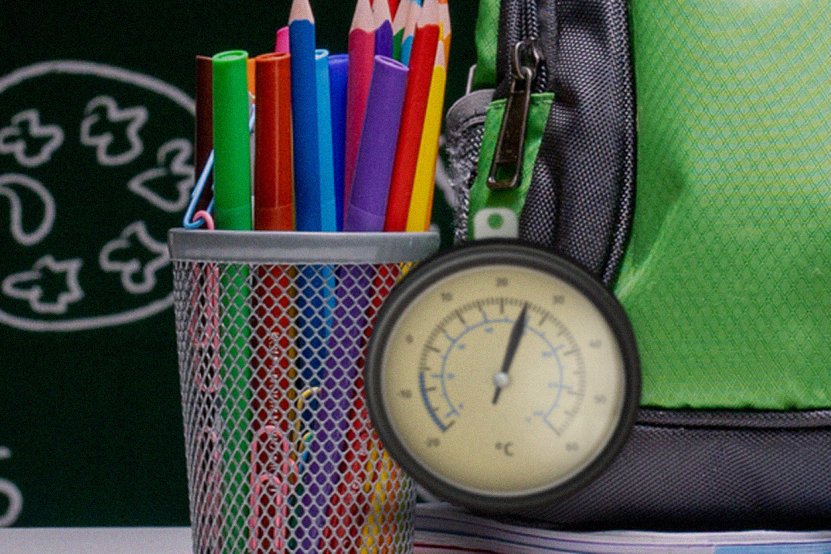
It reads 25 °C
